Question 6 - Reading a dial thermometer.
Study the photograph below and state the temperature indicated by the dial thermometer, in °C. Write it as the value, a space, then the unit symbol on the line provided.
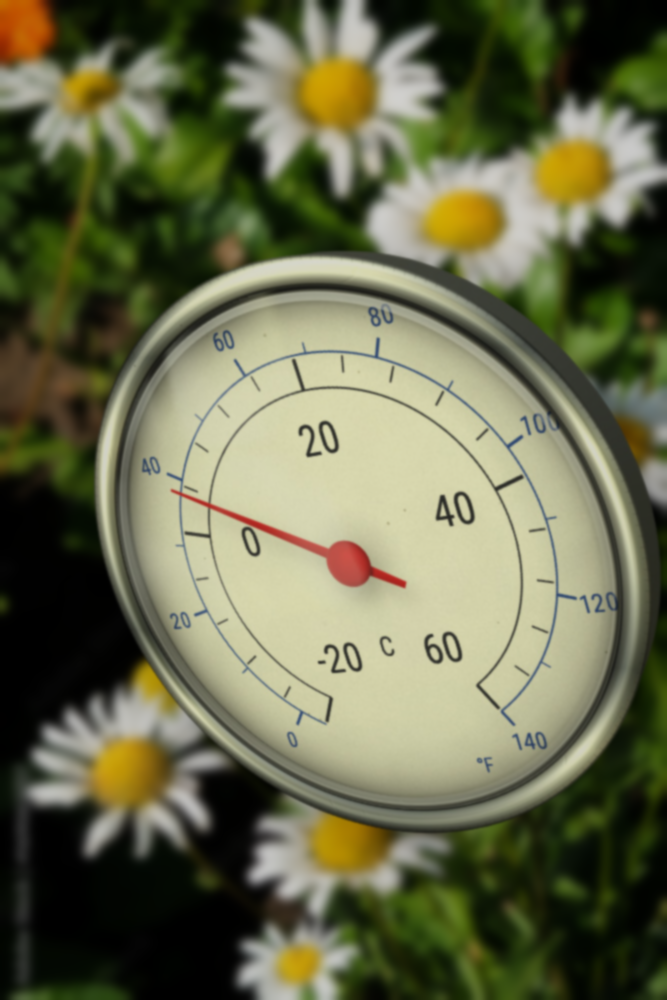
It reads 4 °C
